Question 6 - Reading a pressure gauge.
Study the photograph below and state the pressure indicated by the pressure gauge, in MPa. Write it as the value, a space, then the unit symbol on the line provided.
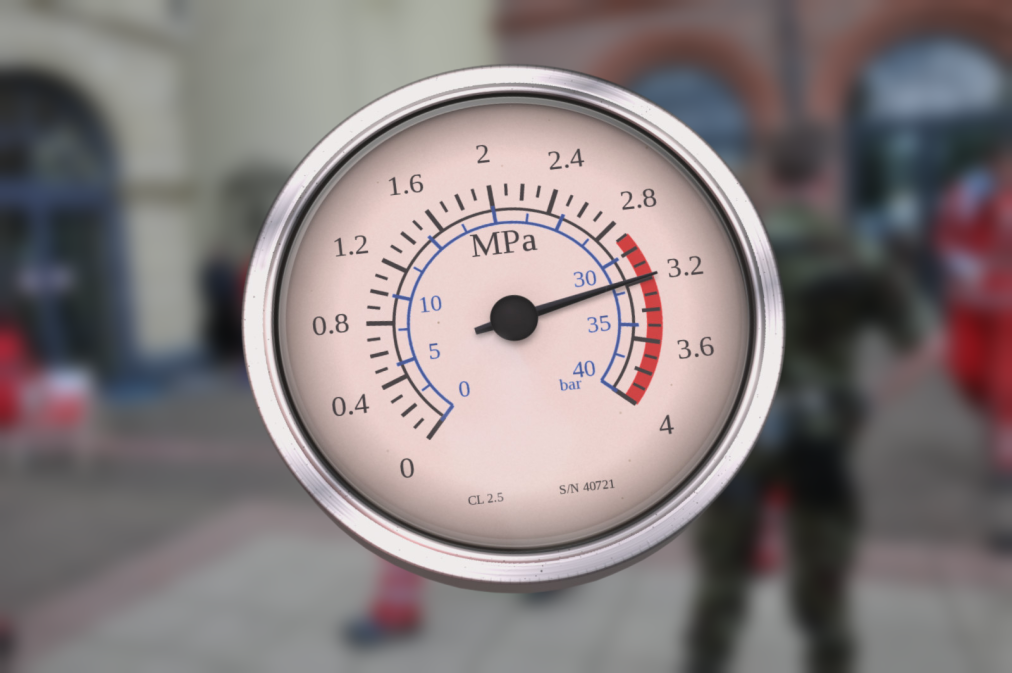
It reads 3.2 MPa
